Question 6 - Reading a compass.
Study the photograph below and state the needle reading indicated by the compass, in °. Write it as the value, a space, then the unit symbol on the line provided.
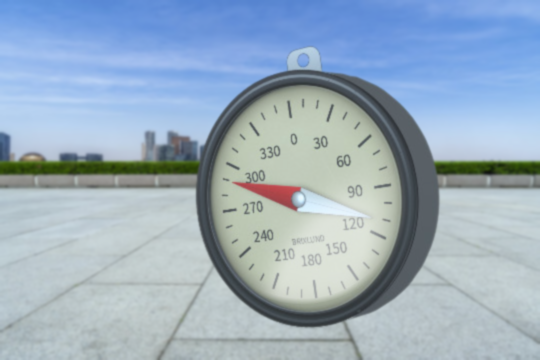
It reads 290 °
